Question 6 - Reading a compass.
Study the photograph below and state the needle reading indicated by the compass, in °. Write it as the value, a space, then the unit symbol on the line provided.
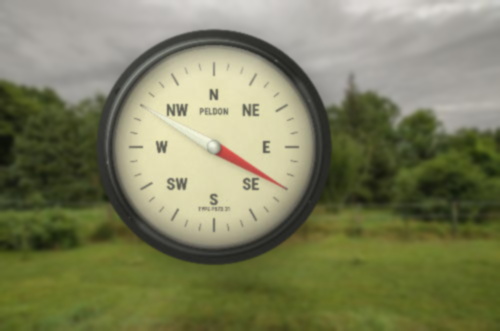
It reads 120 °
